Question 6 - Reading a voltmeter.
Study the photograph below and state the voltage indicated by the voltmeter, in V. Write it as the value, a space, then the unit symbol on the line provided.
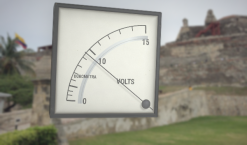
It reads 9.5 V
